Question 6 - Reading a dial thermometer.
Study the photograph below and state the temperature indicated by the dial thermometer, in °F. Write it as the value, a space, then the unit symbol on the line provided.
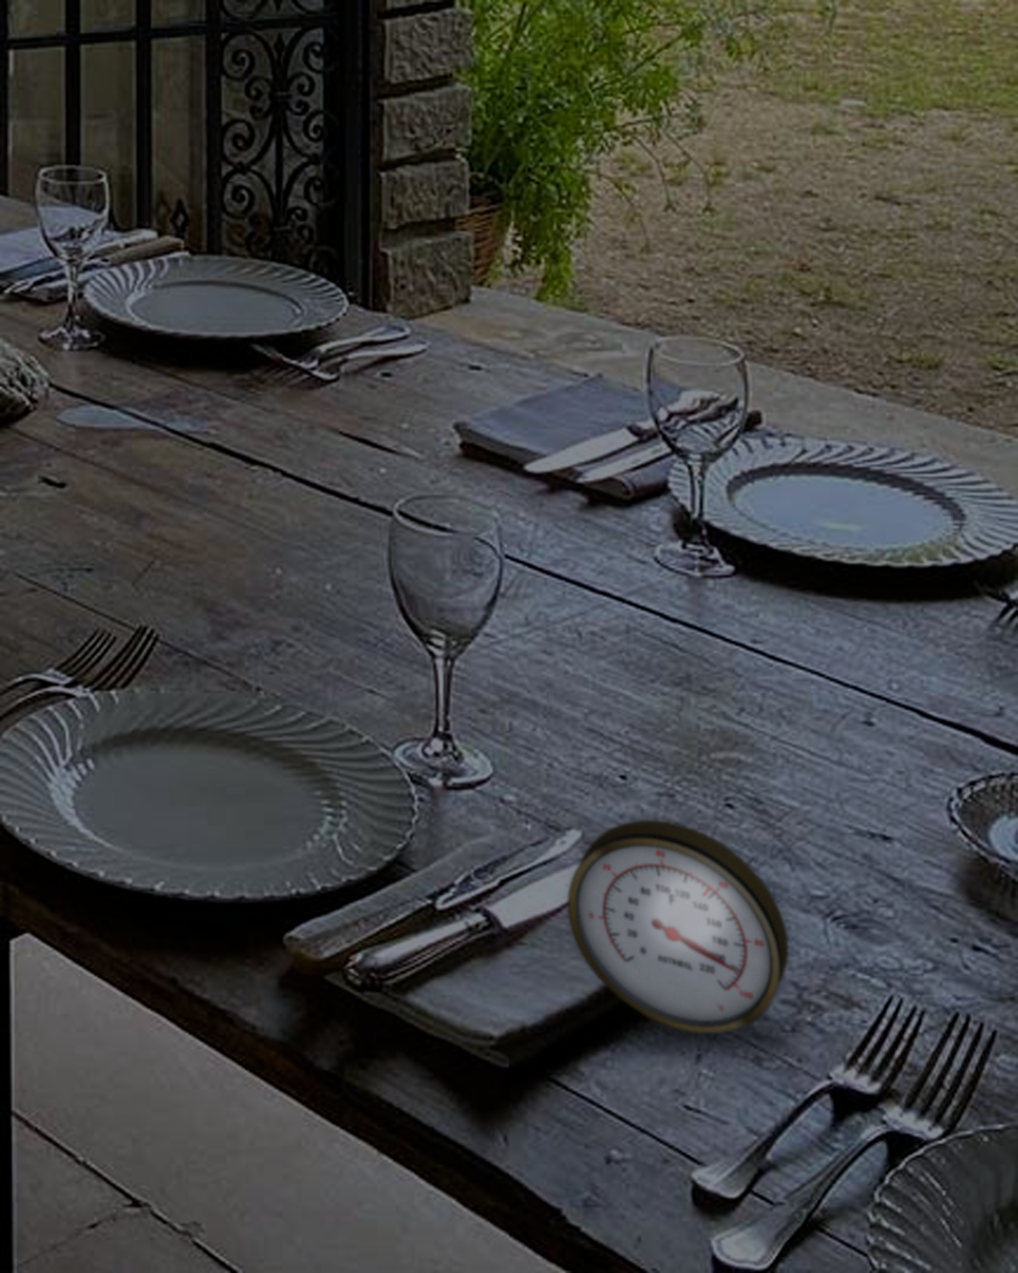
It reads 200 °F
